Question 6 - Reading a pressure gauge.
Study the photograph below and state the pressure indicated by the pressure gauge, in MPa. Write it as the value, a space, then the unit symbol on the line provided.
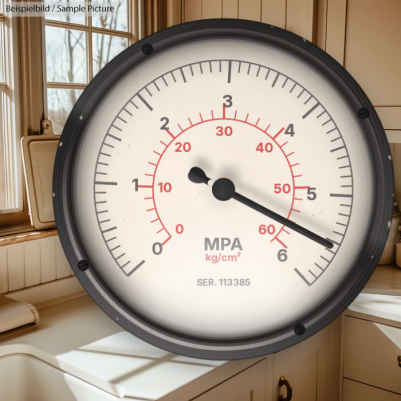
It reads 5.55 MPa
